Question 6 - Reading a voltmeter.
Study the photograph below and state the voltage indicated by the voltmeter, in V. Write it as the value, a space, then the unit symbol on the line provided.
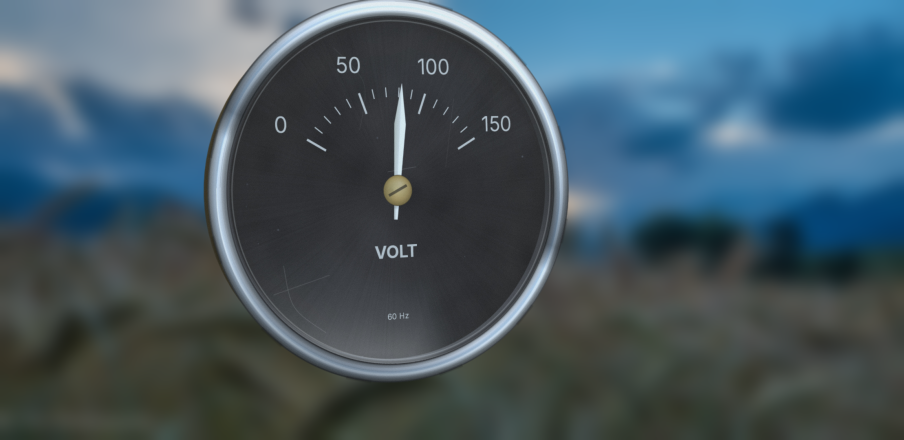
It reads 80 V
